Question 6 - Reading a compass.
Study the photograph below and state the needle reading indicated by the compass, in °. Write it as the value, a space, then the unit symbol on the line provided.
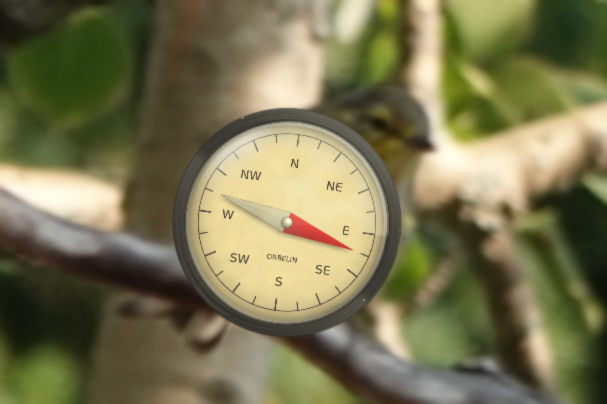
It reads 105 °
